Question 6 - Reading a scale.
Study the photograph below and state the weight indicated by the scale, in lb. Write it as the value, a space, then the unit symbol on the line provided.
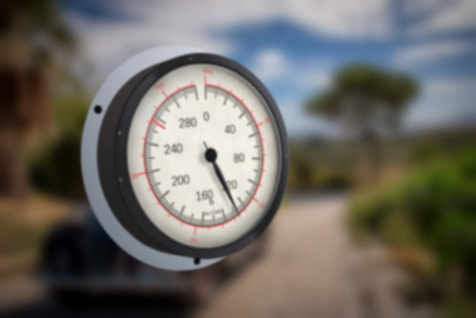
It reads 130 lb
